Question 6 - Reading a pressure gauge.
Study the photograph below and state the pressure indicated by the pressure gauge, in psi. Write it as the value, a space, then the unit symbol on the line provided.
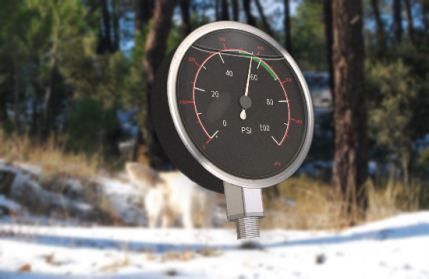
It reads 55 psi
